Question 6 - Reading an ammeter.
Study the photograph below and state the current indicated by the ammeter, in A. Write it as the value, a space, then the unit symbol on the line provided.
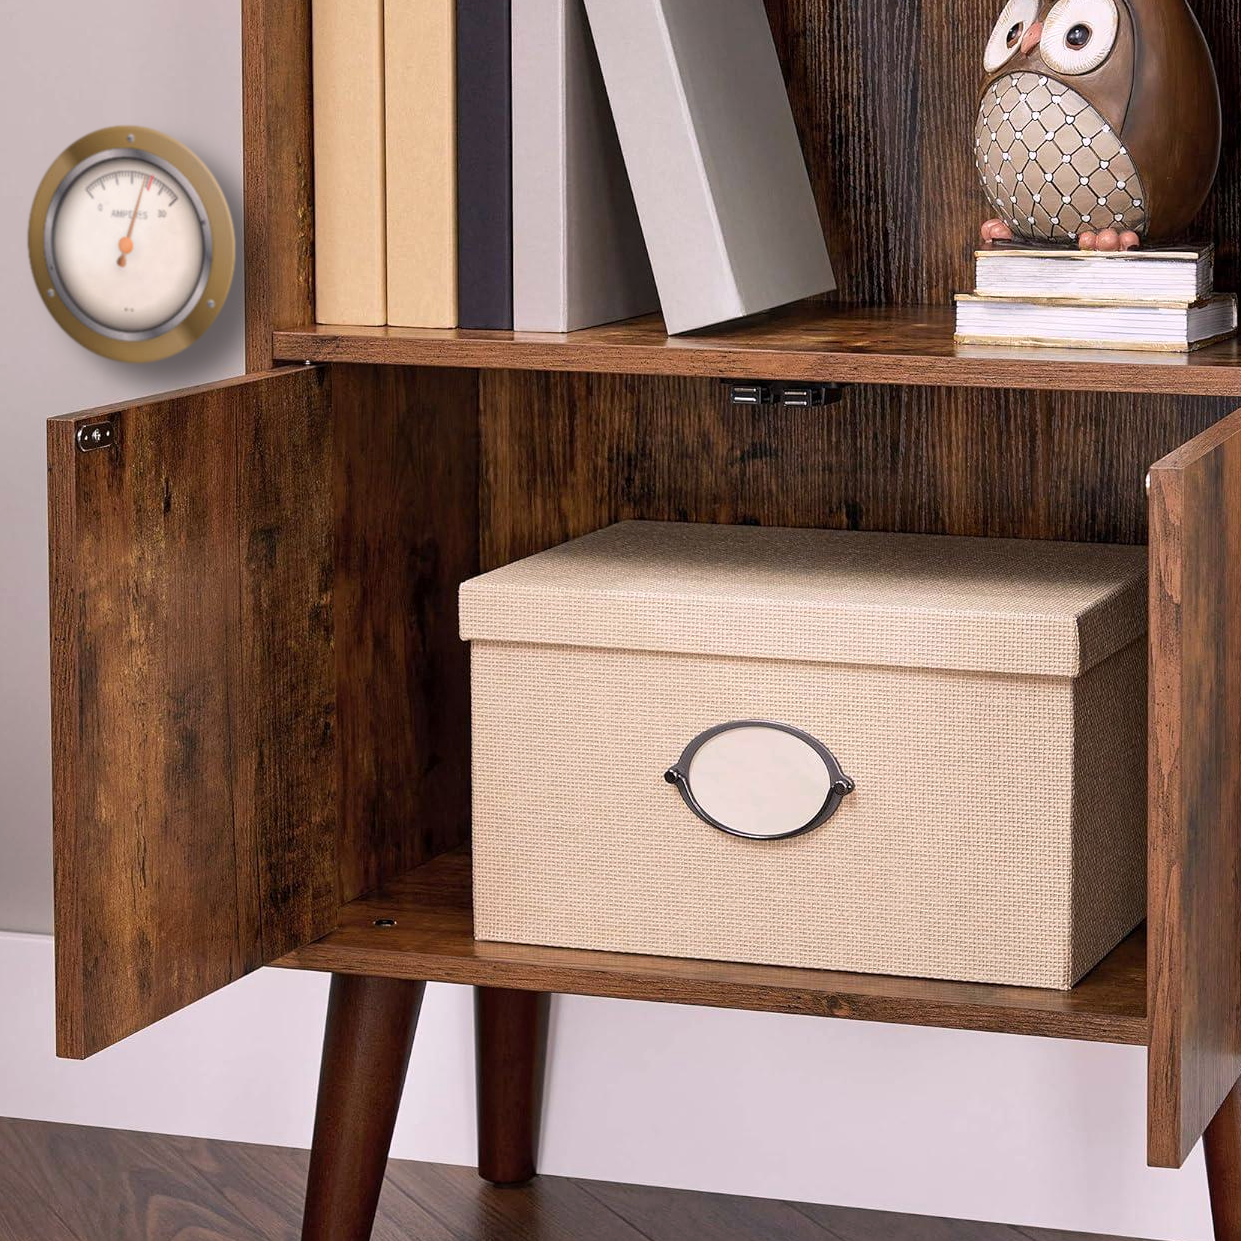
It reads 20 A
